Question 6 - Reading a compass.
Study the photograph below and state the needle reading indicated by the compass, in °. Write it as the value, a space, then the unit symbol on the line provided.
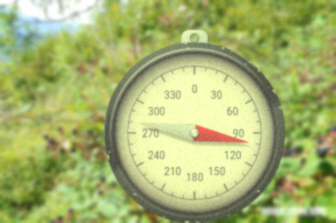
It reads 100 °
